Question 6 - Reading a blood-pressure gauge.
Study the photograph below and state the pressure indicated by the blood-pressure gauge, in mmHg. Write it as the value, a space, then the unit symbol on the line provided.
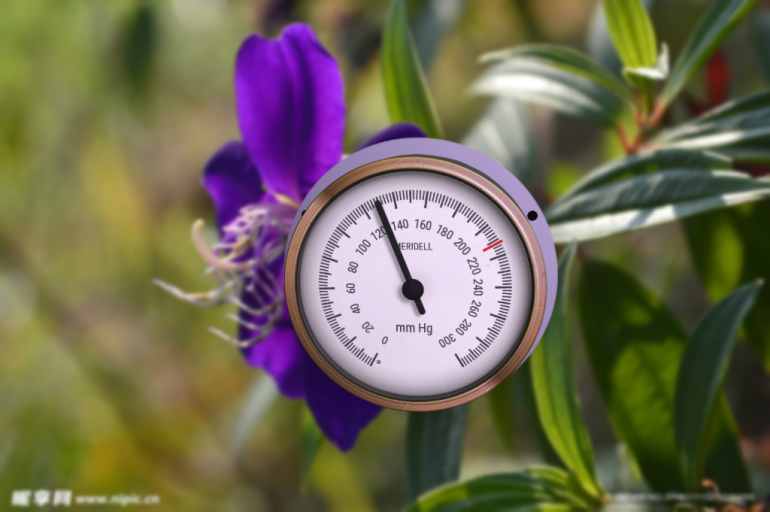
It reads 130 mmHg
